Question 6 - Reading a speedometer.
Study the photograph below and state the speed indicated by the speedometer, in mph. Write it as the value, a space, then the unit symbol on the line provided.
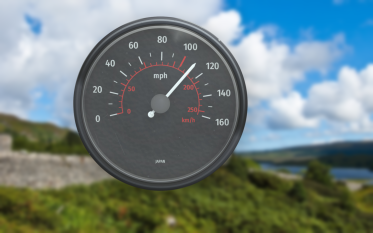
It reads 110 mph
